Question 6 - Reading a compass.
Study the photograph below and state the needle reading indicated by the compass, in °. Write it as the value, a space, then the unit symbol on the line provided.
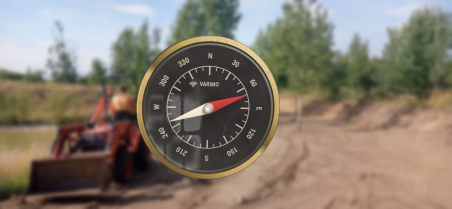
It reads 70 °
